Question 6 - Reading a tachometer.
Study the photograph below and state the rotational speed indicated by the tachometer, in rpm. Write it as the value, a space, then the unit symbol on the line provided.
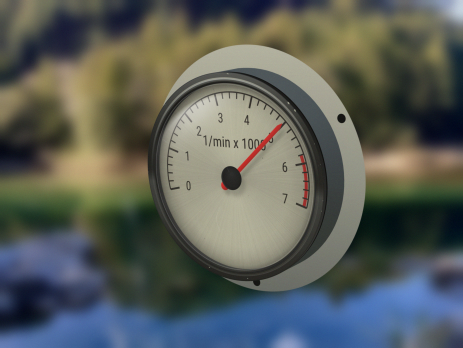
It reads 5000 rpm
